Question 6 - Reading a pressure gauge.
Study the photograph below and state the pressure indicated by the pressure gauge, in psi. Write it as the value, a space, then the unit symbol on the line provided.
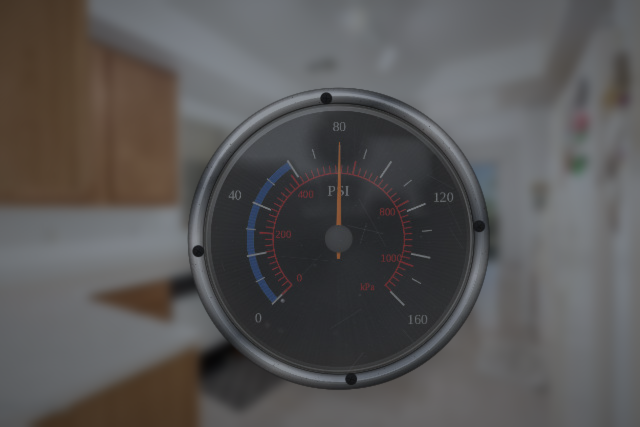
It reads 80 psi
